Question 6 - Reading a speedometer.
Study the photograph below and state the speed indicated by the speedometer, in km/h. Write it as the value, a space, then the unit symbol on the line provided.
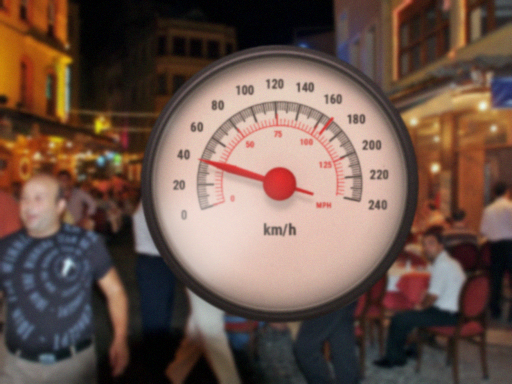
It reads 40 km/h
